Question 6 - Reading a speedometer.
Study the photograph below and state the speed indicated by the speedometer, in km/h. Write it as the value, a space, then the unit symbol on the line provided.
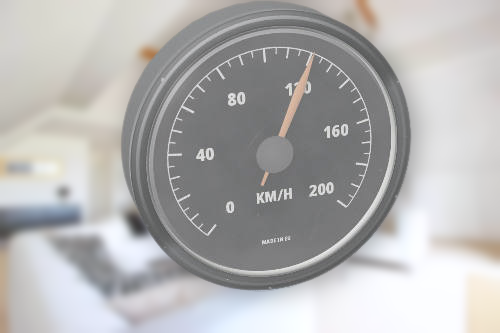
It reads 120 km/h
